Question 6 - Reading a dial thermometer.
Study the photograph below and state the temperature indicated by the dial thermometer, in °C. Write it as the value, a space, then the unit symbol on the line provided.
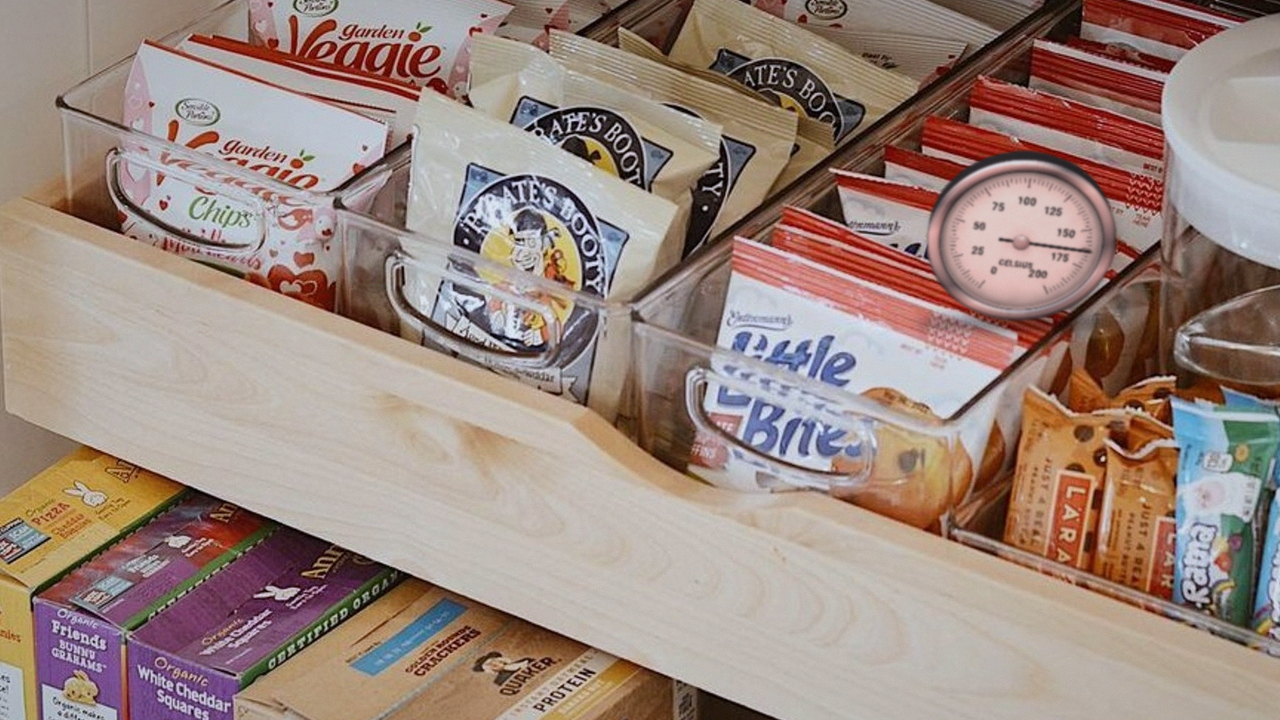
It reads 162.5 °C
